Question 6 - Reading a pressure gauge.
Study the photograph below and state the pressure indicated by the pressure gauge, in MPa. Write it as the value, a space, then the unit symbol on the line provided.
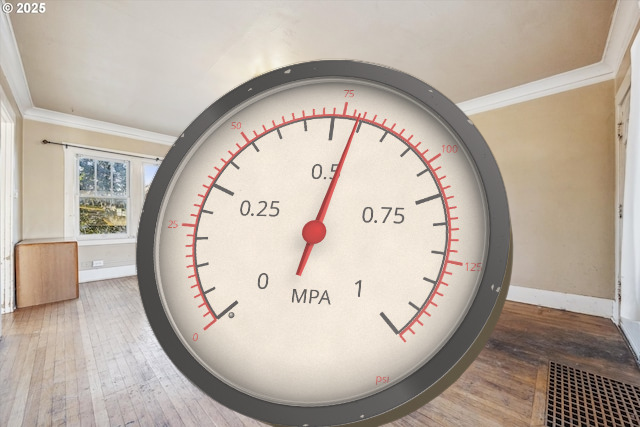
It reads 0.55 MPa
